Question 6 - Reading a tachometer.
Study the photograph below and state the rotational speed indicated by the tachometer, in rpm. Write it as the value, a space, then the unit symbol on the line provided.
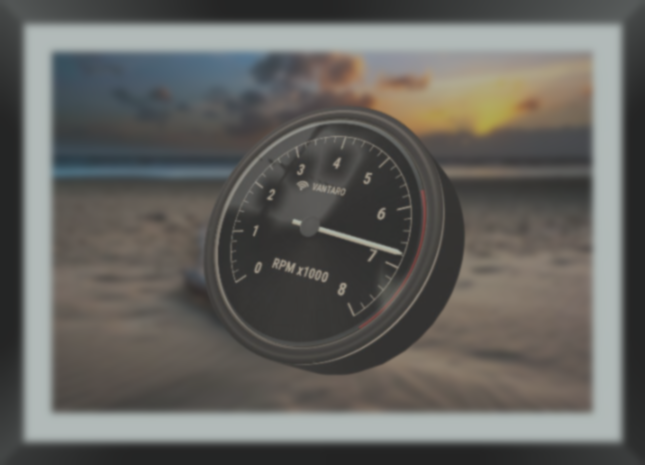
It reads 6800 rpm
